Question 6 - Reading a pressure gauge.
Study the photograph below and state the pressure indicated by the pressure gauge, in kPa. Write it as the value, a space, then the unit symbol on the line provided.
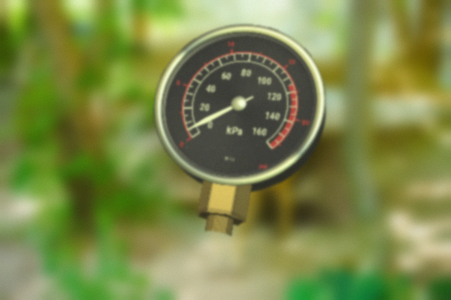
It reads 5 kPa
